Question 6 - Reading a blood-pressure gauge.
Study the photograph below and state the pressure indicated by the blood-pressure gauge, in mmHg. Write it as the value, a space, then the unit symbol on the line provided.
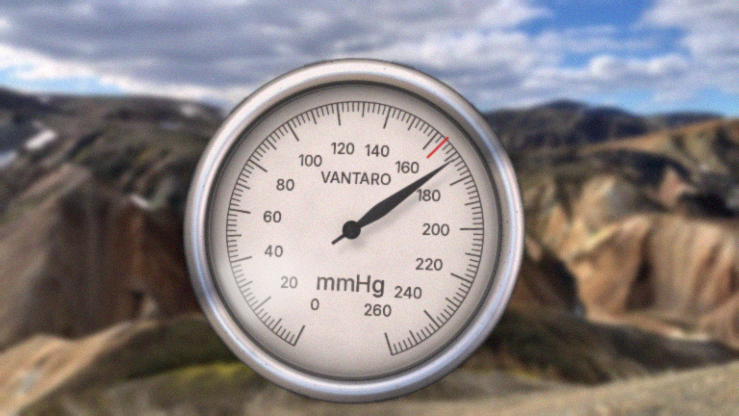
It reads 172 mmHg
